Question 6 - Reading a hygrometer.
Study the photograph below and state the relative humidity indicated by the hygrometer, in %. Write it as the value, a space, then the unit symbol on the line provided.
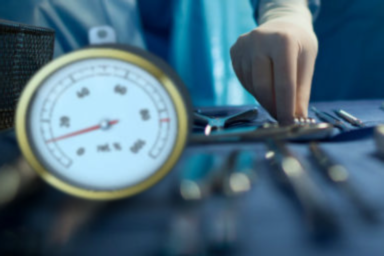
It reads 12 %
